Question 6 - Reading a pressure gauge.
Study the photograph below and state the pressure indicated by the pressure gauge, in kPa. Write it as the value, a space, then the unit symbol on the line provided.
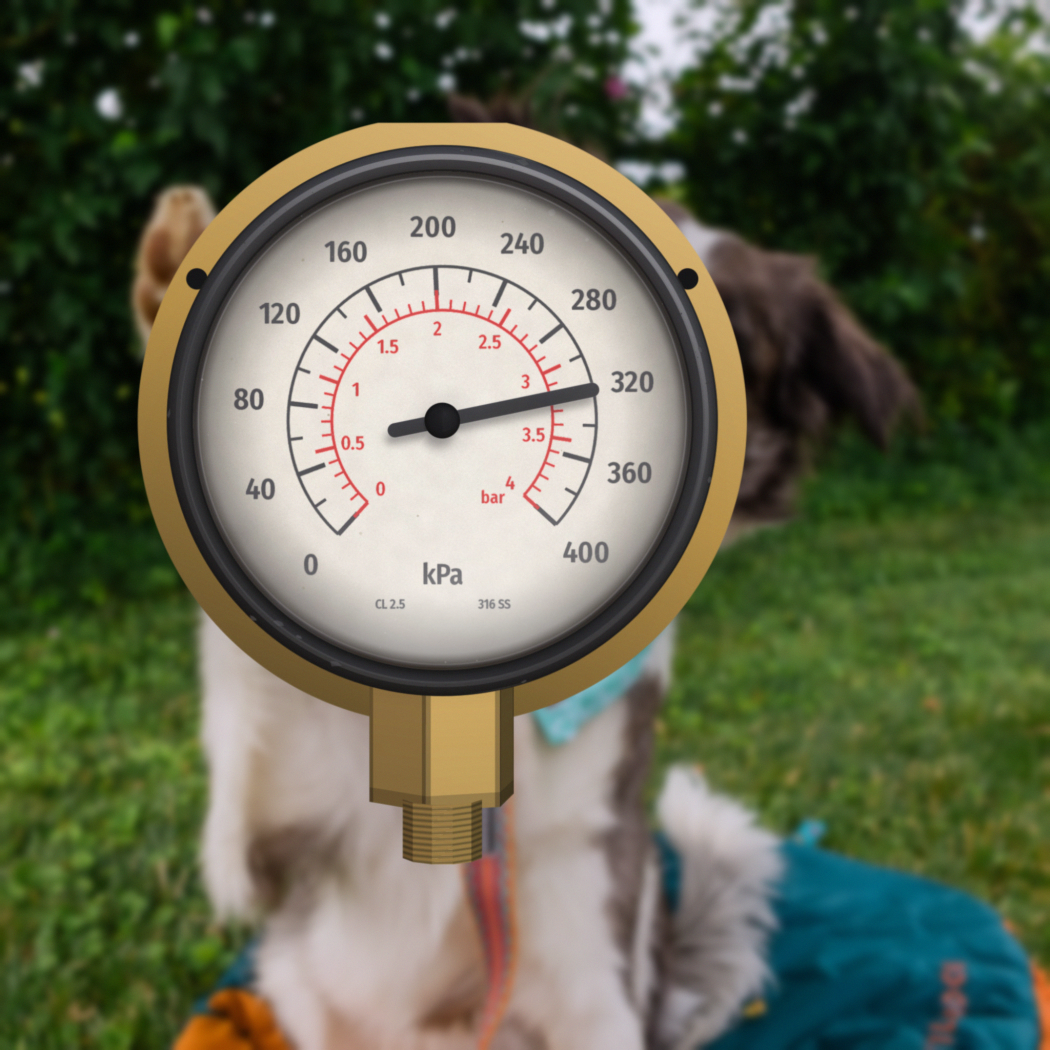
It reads 320 kPa
